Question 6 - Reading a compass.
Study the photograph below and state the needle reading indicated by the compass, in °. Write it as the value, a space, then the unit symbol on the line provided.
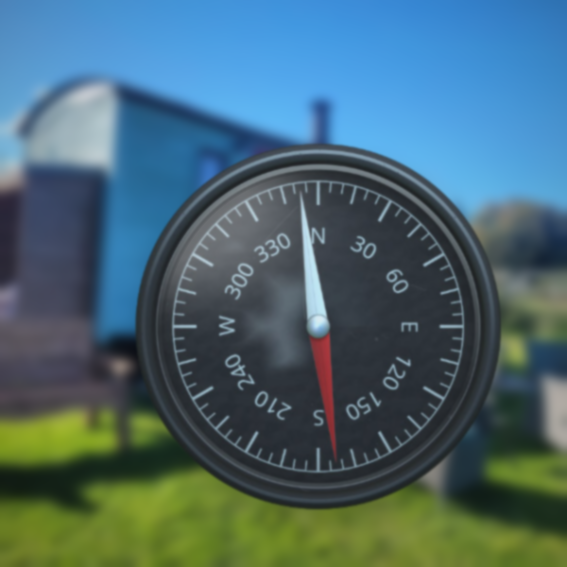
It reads 172.5 °
